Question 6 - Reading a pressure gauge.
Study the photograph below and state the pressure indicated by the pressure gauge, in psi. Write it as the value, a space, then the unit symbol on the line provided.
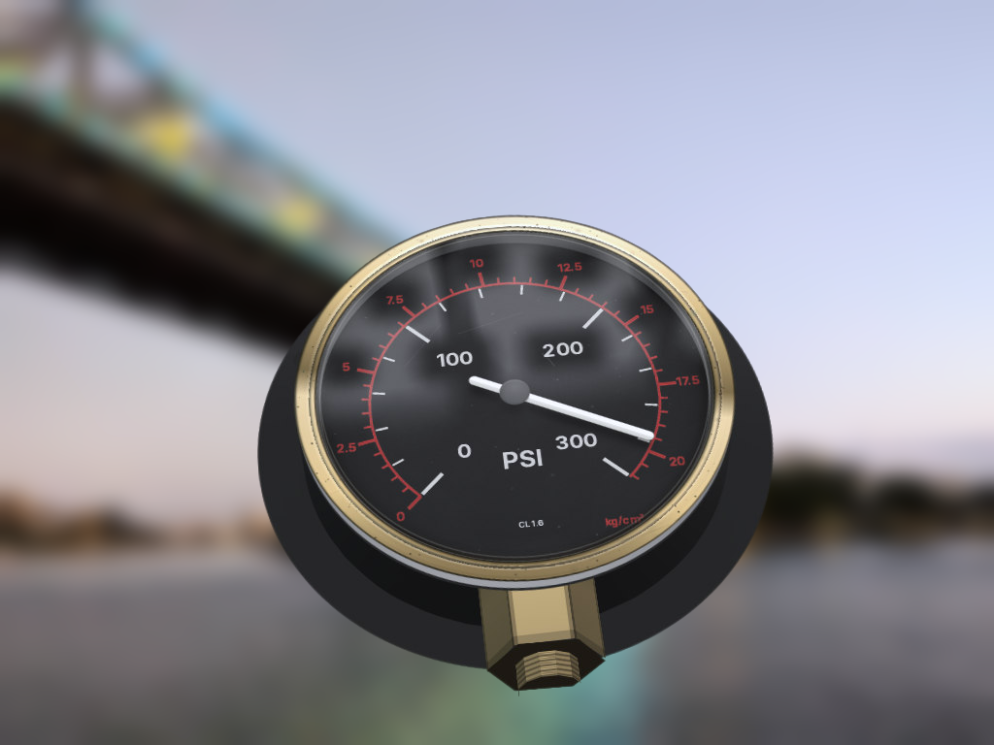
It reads 280 psi
